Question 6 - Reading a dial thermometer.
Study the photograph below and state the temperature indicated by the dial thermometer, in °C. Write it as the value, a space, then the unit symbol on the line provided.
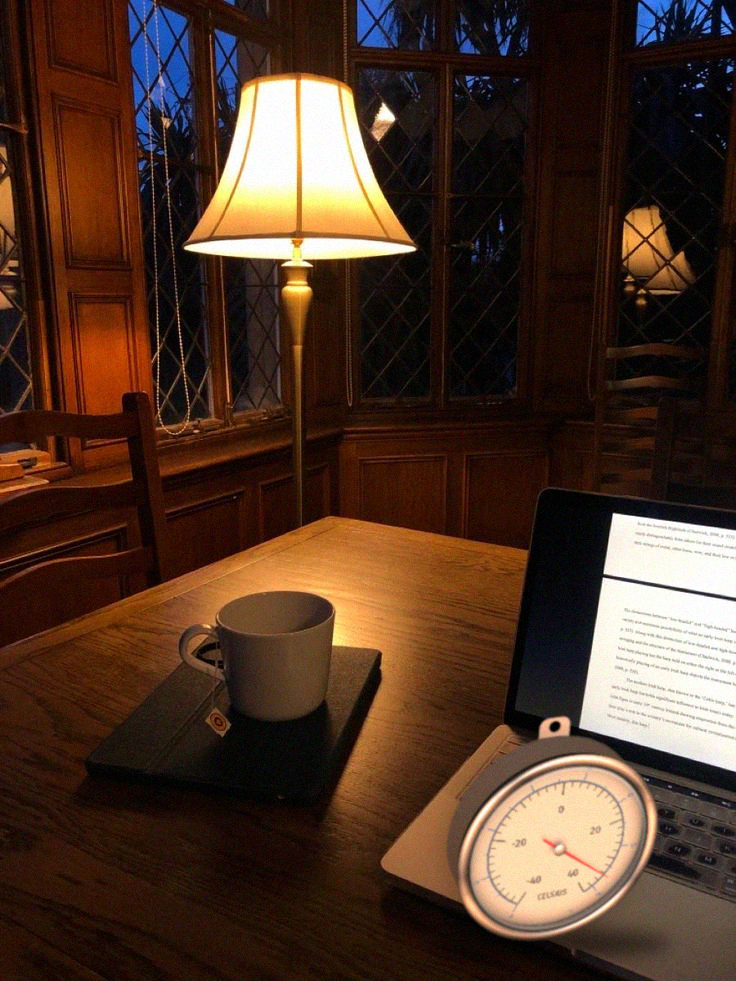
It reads 34 °C
